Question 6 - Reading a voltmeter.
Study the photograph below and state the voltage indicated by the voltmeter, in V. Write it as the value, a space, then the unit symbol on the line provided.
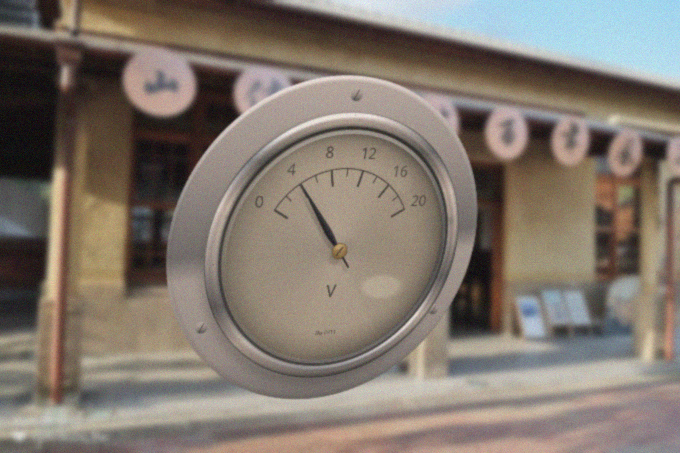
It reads 4 V
